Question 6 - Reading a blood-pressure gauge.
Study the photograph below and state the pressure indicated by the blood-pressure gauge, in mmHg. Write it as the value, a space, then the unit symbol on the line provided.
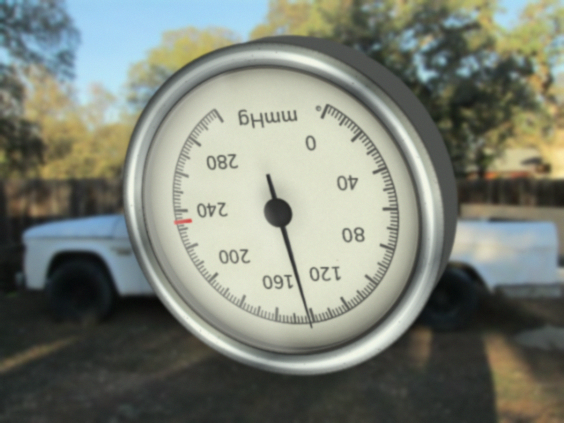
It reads 140 mmHg
